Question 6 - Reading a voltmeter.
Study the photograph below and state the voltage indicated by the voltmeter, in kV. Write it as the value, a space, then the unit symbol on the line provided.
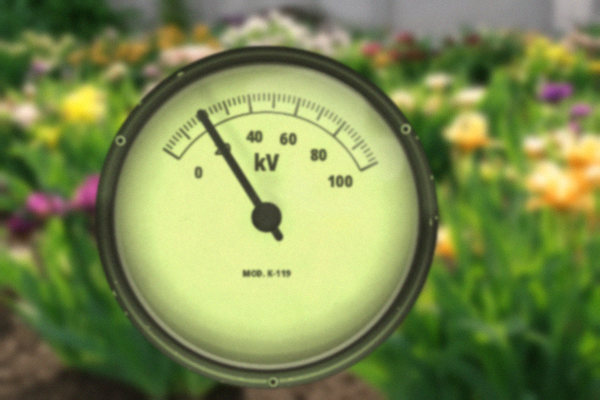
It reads 20 kV
